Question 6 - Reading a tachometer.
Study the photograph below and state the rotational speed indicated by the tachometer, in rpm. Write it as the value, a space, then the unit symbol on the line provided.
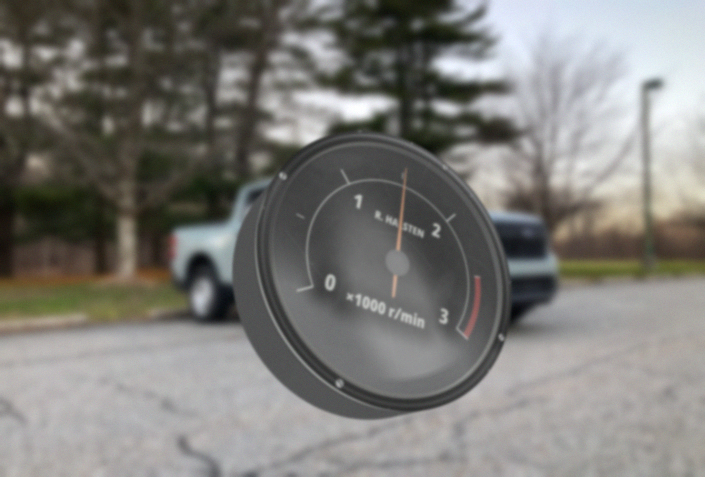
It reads 1500 rpm
